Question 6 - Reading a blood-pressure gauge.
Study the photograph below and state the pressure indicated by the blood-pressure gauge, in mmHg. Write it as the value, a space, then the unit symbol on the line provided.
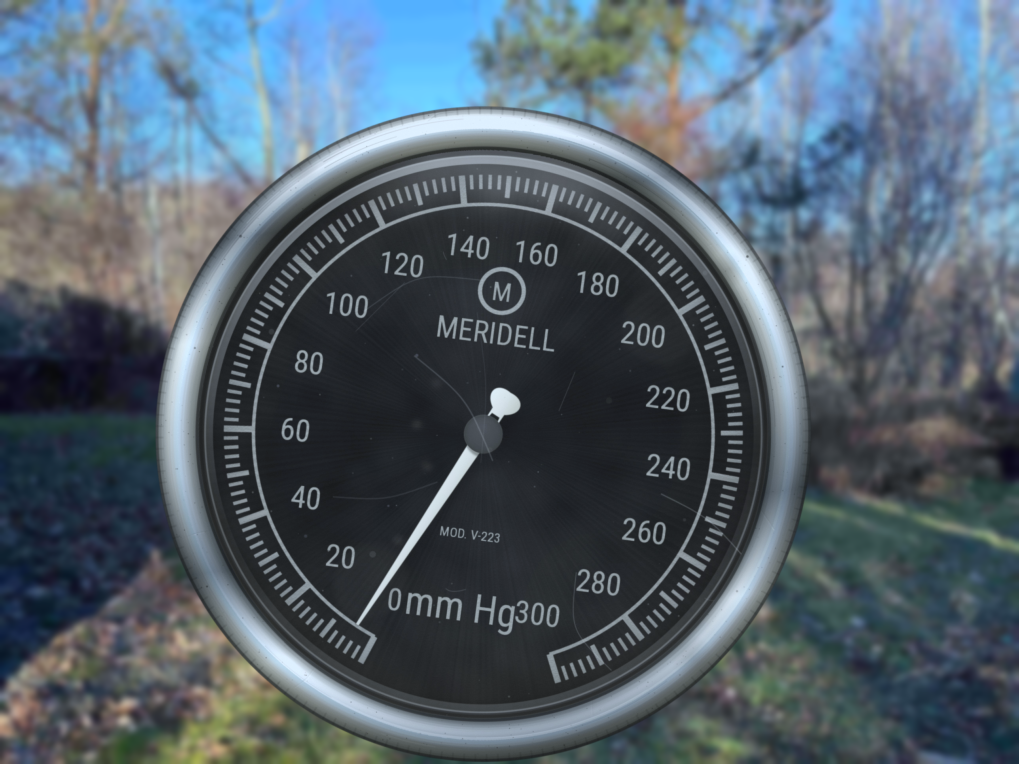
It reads 5 mmHg
